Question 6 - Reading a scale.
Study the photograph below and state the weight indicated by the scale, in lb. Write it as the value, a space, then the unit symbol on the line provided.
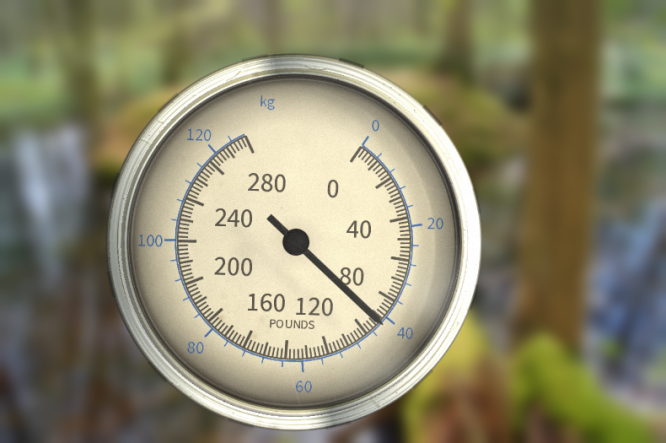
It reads 92 lb
